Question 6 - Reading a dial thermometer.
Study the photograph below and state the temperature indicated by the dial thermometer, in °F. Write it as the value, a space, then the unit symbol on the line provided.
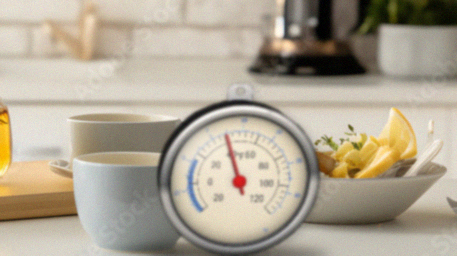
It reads 40 °F
